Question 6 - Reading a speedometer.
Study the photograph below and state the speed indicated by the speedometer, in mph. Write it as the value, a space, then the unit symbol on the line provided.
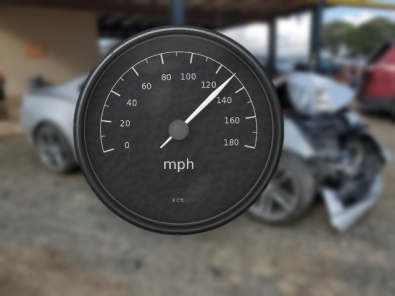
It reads 130 mph
